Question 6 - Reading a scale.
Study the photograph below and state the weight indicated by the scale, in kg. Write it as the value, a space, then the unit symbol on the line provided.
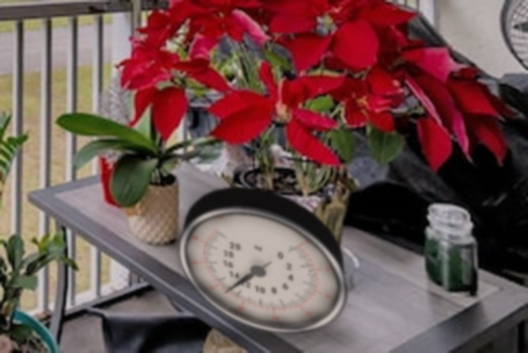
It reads 13 kg
